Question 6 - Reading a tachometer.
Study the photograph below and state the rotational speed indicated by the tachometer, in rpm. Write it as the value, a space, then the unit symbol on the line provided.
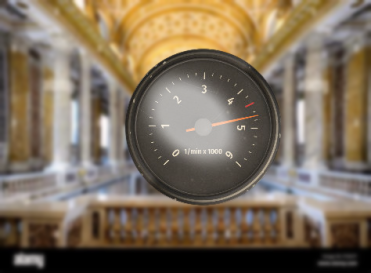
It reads 4700 rpm
